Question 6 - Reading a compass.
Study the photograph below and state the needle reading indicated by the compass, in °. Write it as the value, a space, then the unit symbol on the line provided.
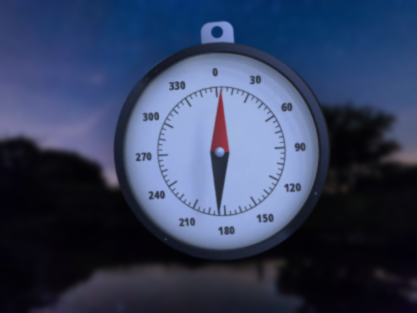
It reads 5 °
